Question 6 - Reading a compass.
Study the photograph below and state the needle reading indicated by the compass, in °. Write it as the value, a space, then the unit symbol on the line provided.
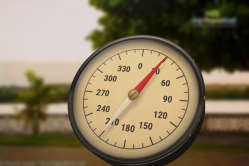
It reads 30 °
